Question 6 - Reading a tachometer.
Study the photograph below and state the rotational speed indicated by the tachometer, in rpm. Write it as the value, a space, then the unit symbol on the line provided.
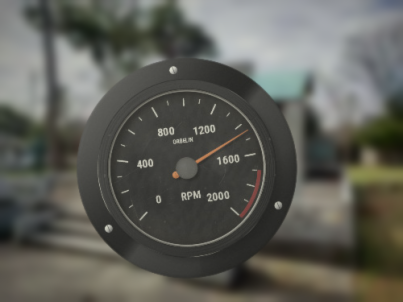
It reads 1450 rpm
